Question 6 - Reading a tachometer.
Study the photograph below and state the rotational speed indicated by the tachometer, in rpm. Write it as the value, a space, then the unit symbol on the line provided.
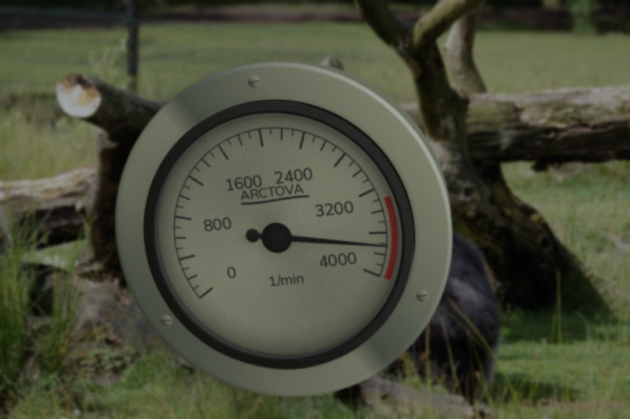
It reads 3700 rpm
